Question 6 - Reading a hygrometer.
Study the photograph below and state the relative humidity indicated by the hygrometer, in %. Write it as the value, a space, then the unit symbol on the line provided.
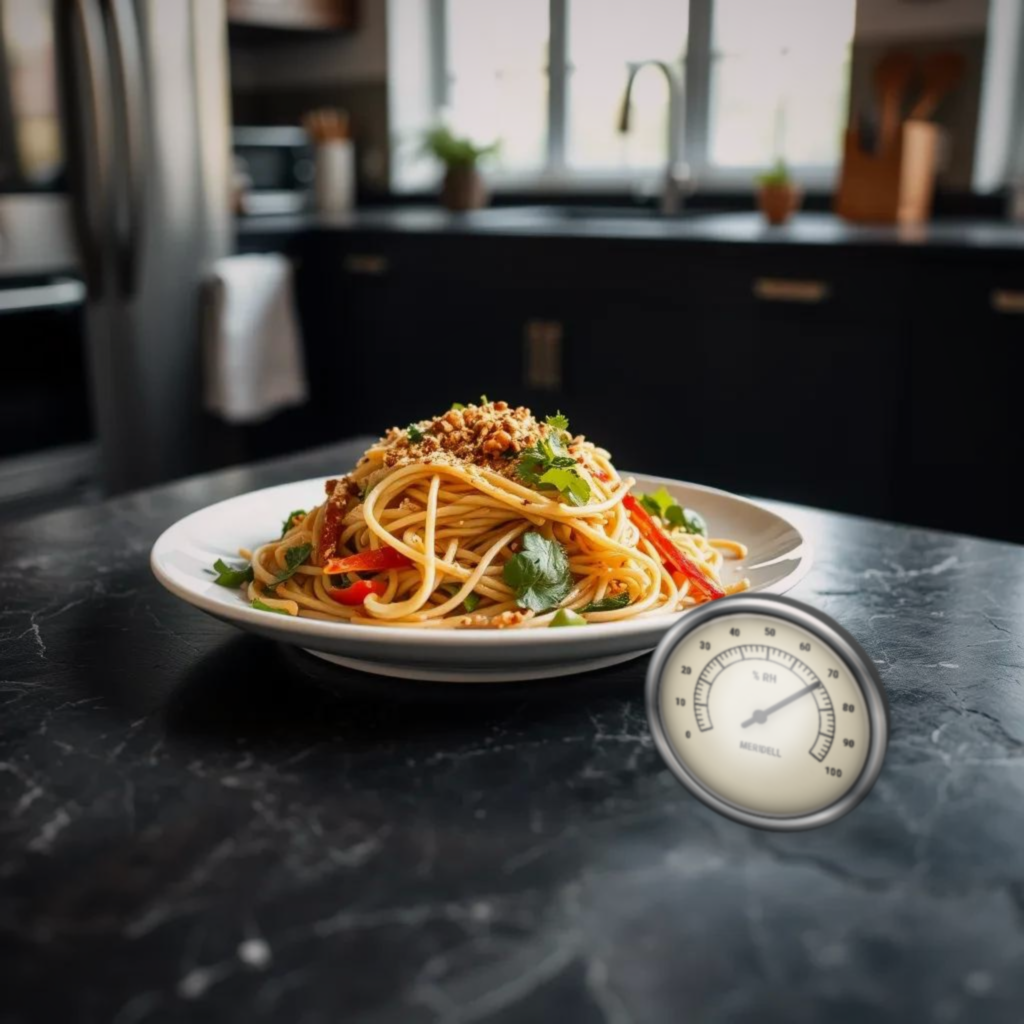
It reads 70 %
